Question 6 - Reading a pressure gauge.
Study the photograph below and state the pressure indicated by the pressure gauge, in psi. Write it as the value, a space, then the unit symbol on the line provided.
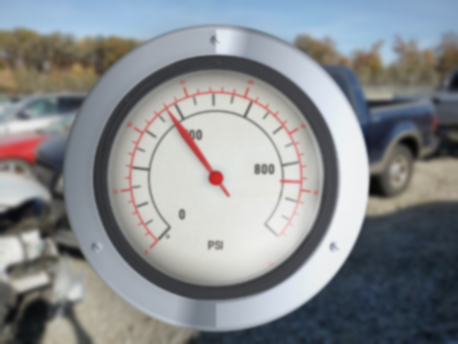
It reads 375 psi
